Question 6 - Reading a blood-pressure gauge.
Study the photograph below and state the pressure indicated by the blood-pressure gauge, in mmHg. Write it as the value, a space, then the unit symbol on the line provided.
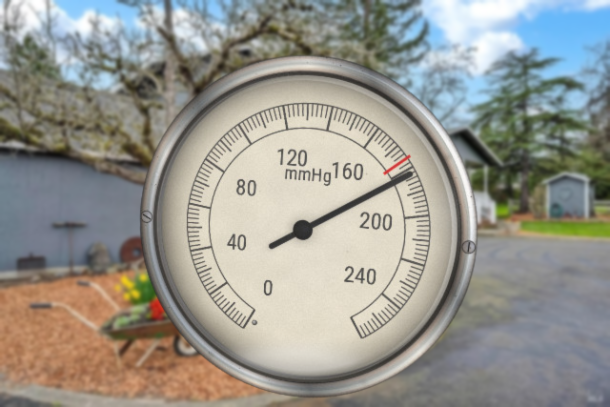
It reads 182 mmHg
